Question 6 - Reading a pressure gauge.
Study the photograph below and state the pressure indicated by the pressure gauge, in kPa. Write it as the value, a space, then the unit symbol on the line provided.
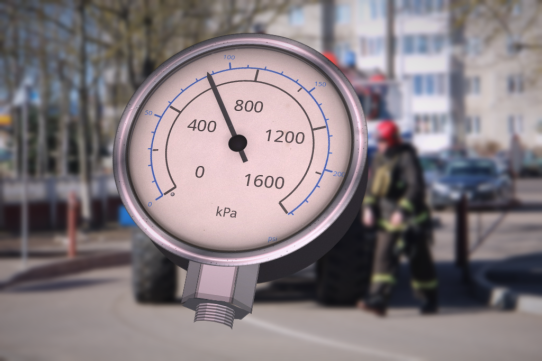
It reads 600 kPa
